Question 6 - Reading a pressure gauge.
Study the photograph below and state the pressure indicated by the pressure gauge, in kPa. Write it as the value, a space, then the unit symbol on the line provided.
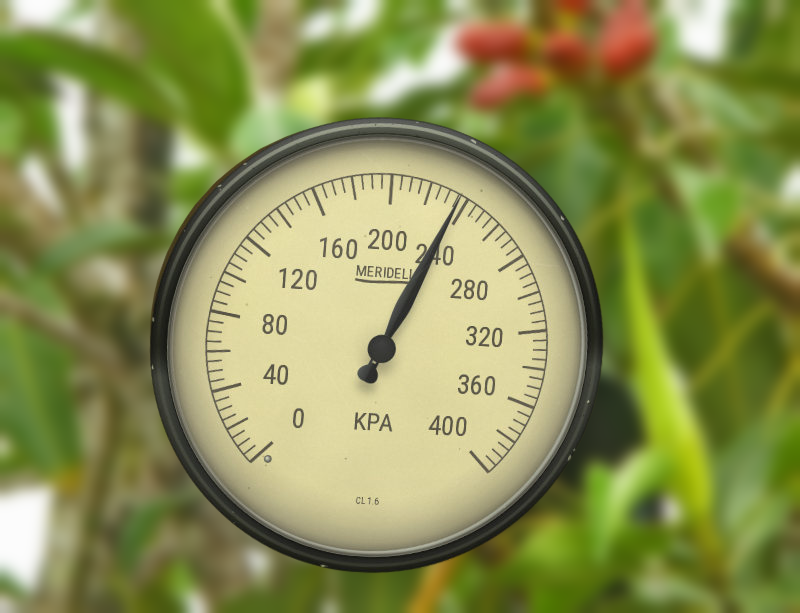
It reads 235 kPa
